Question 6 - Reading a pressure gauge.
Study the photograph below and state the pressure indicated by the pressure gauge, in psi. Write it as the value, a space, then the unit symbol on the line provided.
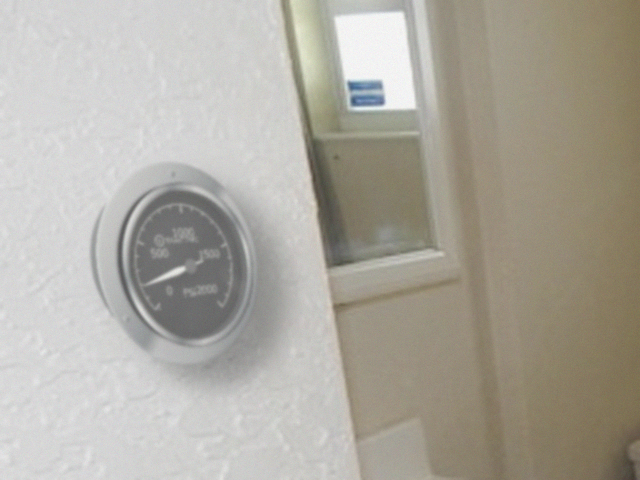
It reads 200 psi
